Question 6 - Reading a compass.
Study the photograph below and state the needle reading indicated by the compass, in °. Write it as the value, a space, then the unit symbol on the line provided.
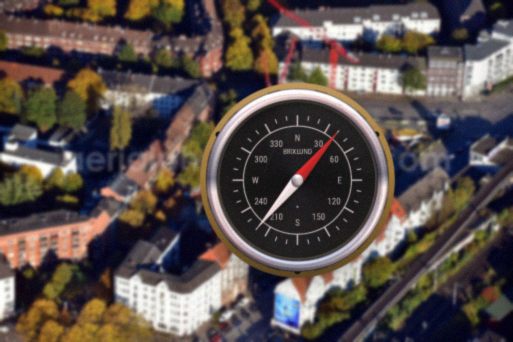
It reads 40 °
